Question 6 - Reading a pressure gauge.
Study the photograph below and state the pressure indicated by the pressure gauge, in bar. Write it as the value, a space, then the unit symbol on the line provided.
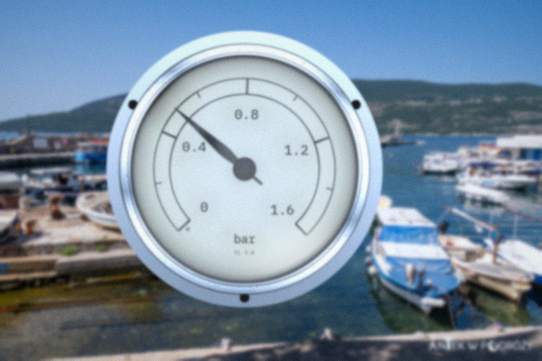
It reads 0.5 bar
